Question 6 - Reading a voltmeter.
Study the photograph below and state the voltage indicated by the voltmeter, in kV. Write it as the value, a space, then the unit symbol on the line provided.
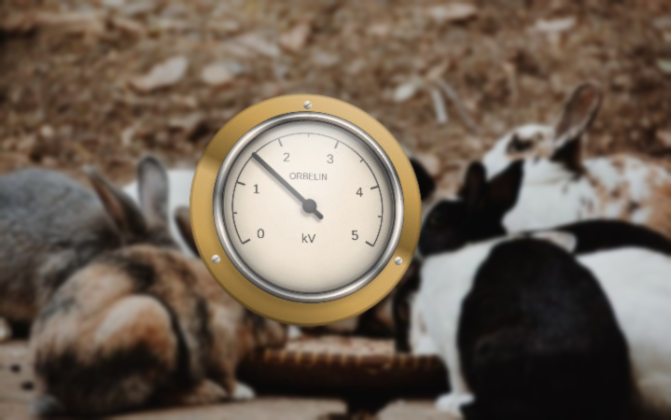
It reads 1.5 kV
